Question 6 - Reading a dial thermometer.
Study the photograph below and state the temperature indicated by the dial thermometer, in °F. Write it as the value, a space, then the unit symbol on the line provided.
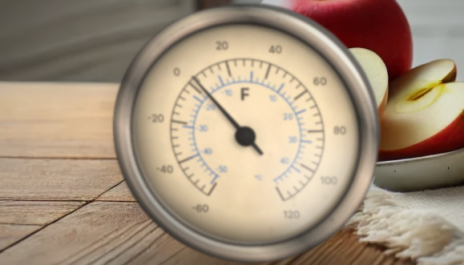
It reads 4 °F
